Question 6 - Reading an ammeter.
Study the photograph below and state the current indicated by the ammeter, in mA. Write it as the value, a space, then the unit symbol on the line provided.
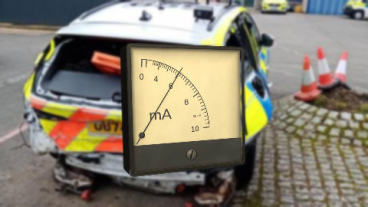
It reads 6 mA
